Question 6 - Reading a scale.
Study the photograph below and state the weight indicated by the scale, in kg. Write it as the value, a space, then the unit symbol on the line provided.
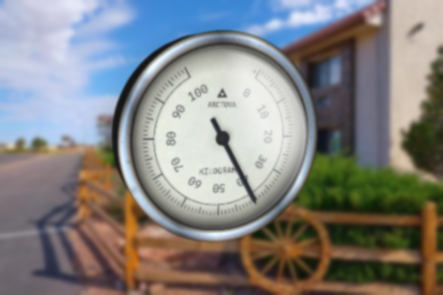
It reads 40 kg
